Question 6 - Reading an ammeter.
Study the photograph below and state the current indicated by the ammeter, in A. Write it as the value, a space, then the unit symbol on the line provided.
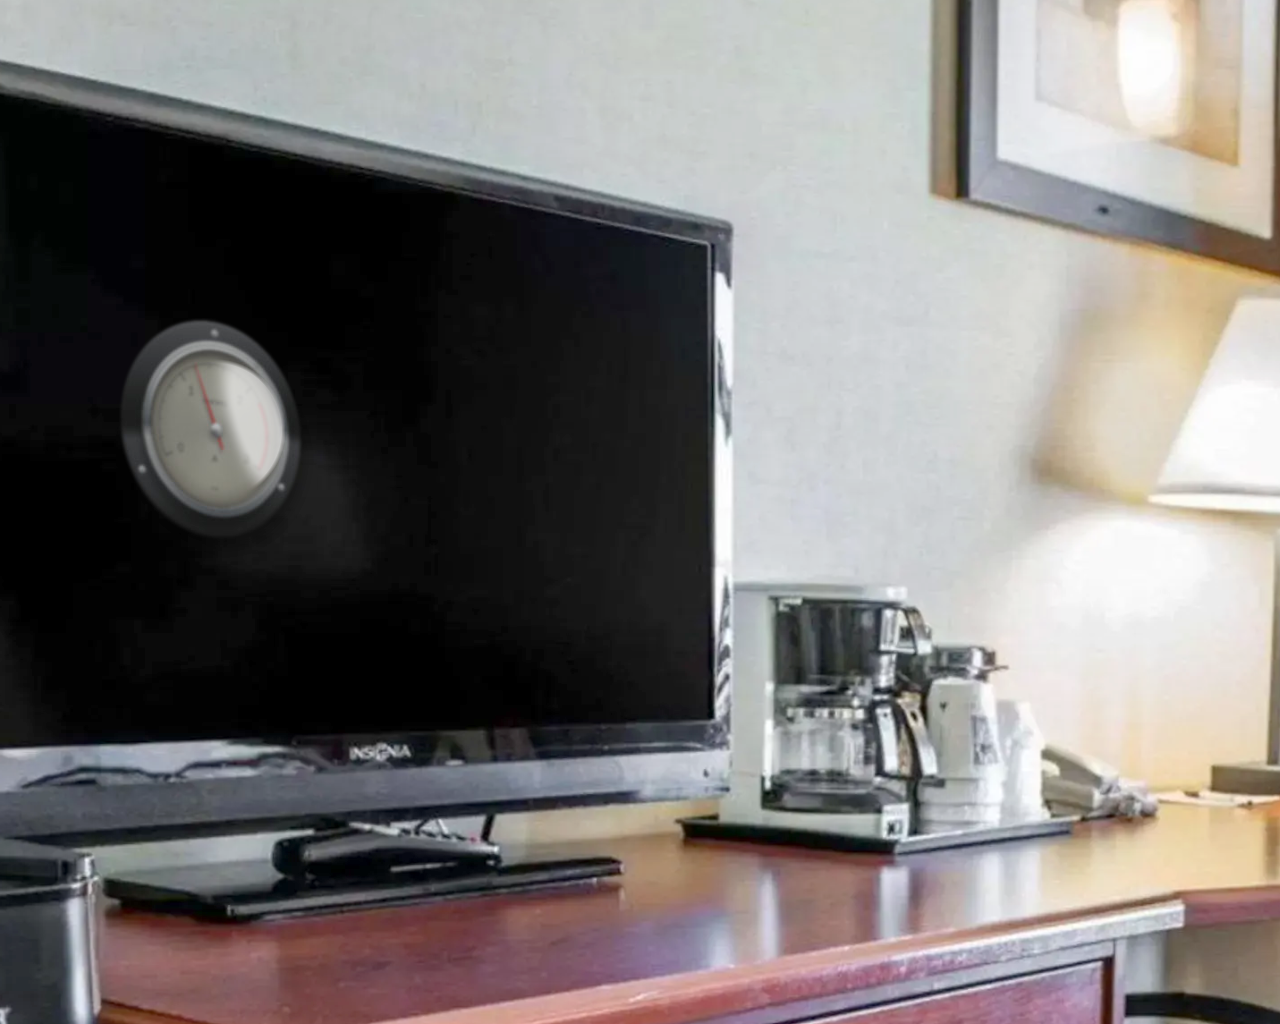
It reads 1.2 A
